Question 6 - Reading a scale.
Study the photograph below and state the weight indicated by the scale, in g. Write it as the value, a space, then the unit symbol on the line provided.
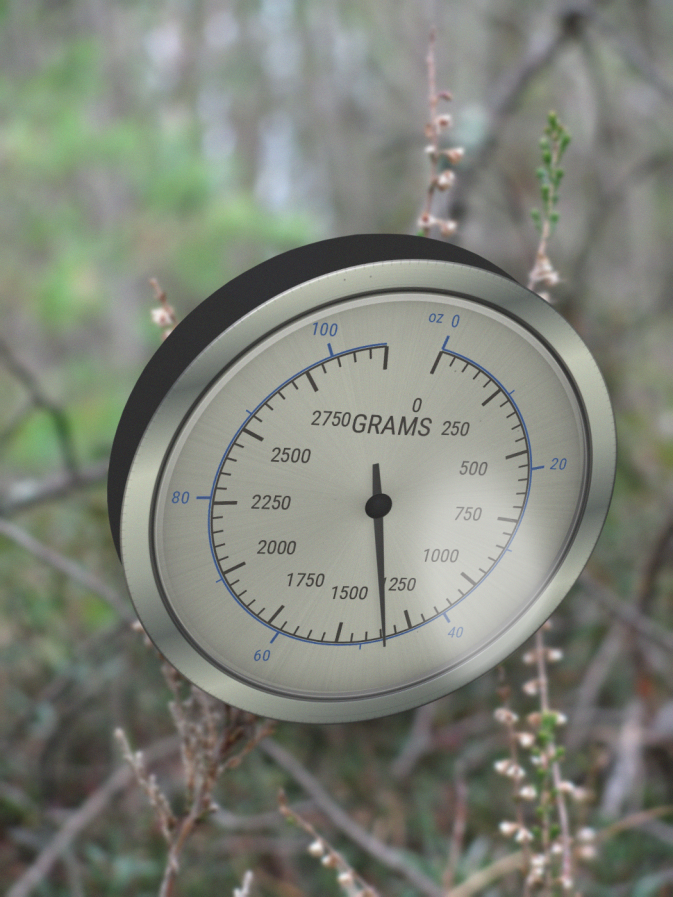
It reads 1350 g
